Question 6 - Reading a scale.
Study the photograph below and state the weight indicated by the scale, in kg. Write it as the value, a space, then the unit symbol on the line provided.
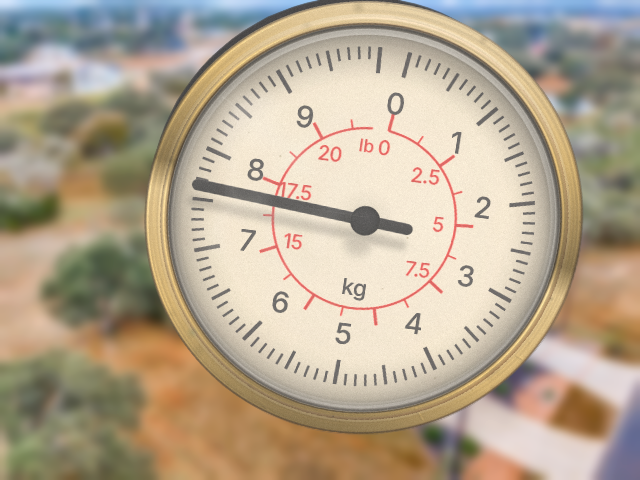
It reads 7.65 kg
